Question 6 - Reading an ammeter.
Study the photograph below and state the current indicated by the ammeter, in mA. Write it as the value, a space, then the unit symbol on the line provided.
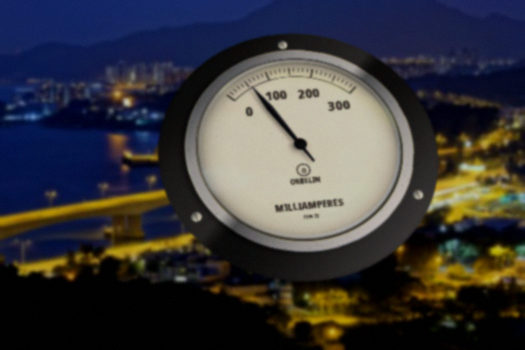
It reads 50 mA
